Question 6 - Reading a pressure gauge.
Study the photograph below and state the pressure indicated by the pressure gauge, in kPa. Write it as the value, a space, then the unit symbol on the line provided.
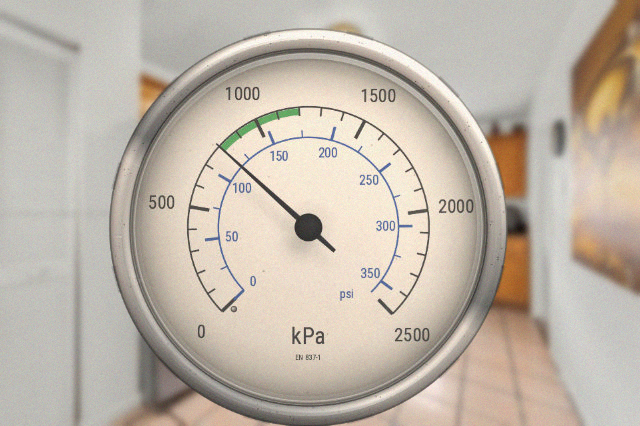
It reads 800 kPa
